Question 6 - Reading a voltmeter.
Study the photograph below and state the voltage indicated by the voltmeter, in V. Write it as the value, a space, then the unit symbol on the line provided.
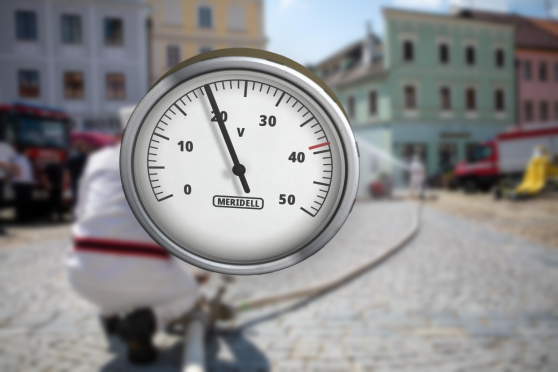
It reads 20 V
